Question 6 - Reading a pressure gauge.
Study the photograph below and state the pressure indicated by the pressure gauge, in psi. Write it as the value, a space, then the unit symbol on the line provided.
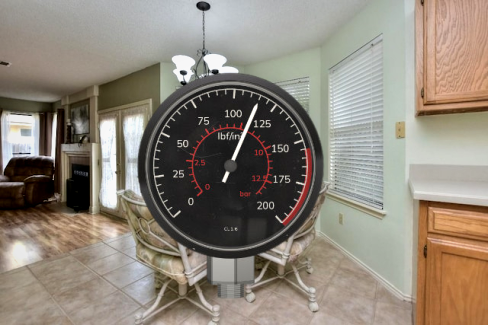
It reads 115 psi
